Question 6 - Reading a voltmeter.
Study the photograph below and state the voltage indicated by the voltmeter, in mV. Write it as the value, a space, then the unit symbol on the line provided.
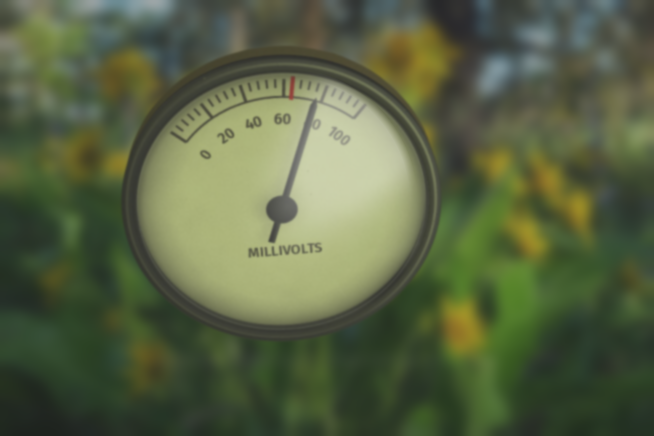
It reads 76 mV
